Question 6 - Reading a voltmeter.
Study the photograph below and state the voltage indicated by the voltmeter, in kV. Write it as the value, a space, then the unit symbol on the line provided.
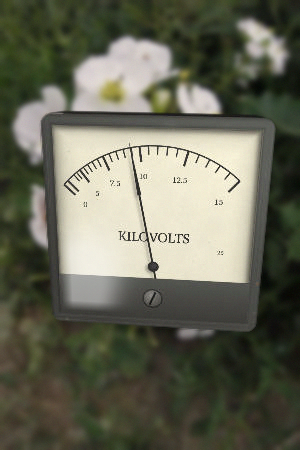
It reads 9.5 kV
